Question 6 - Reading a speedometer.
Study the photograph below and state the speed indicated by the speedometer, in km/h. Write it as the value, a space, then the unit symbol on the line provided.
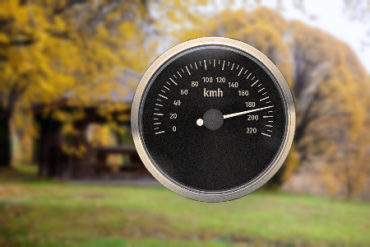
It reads 190 km/h
